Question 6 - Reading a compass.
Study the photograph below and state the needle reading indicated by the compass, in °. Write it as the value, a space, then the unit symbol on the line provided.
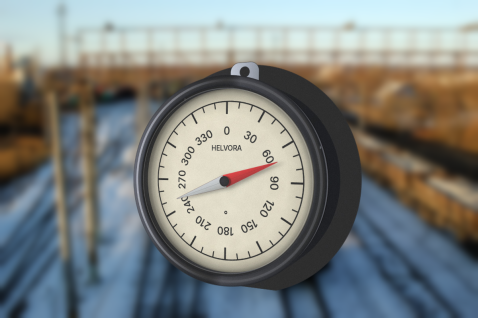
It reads 70 °
